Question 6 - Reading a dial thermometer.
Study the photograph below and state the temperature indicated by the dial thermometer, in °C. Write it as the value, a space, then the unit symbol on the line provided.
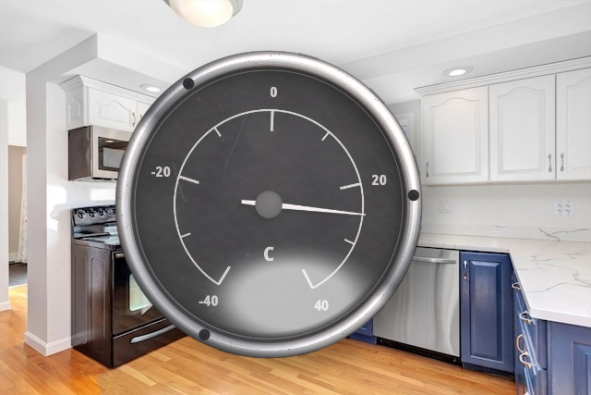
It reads 25 °C
